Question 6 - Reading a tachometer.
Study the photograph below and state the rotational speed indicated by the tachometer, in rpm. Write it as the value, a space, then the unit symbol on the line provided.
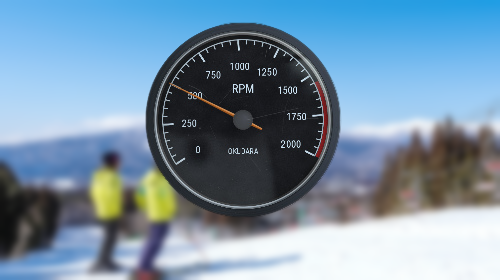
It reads 500 rpm
